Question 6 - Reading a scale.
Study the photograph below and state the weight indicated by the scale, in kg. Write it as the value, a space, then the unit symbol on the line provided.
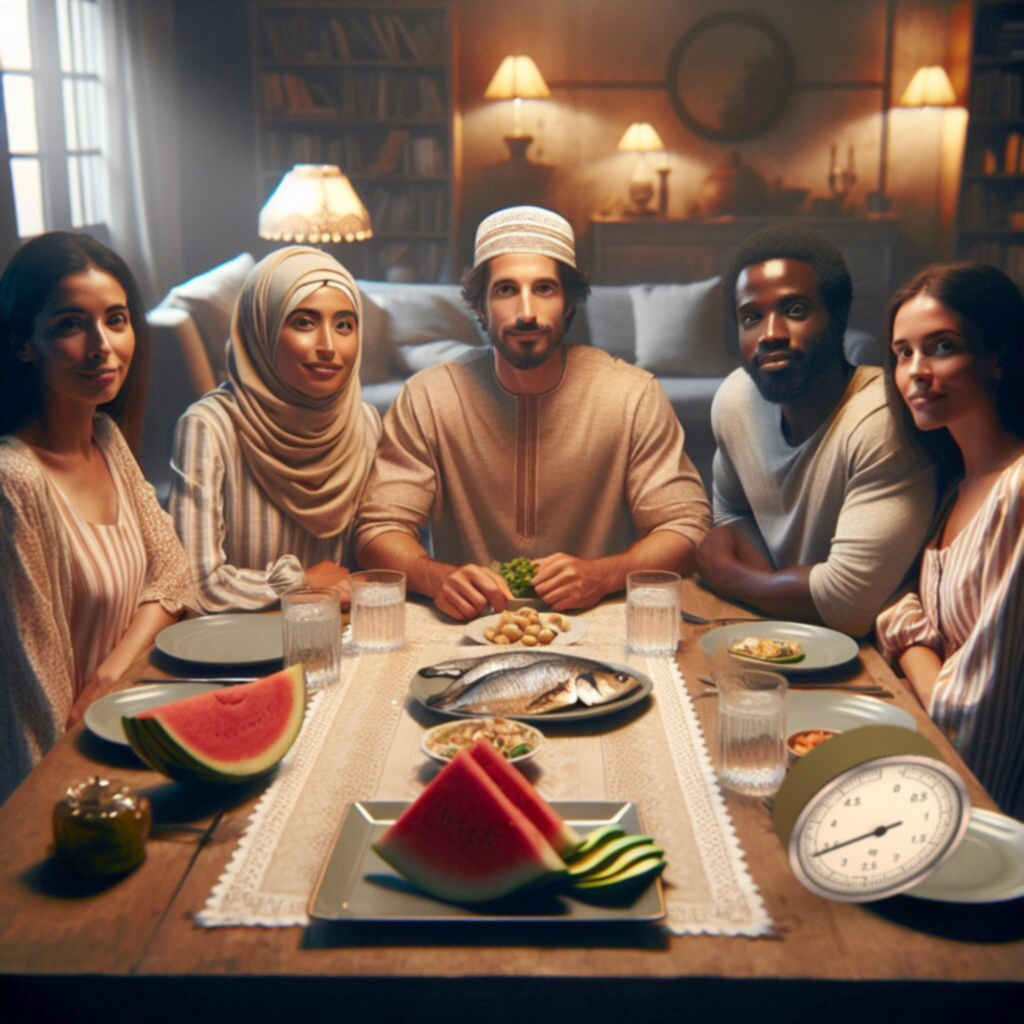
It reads 3.5 kg
